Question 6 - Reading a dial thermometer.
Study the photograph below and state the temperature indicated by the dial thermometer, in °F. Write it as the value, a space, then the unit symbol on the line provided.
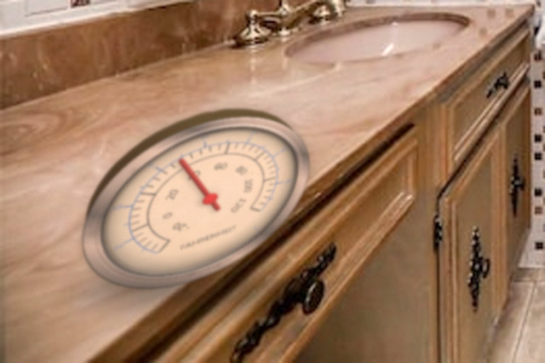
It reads 40 °F
